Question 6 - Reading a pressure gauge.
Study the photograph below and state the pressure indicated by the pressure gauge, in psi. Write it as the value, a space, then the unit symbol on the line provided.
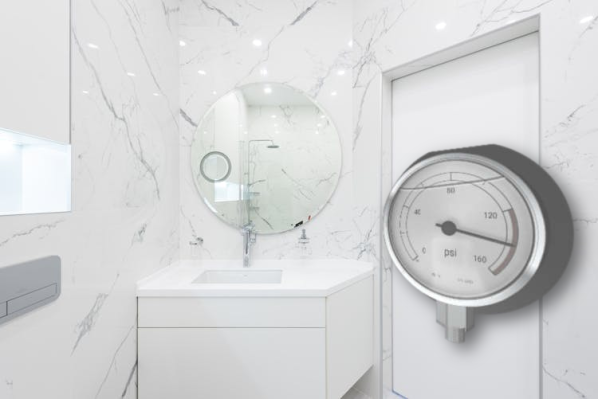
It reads 140 psi
